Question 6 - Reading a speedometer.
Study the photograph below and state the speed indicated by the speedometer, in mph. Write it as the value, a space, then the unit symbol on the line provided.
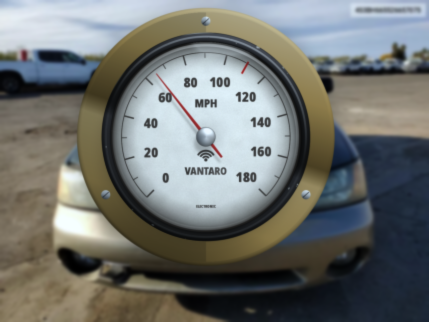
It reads 65 mph
